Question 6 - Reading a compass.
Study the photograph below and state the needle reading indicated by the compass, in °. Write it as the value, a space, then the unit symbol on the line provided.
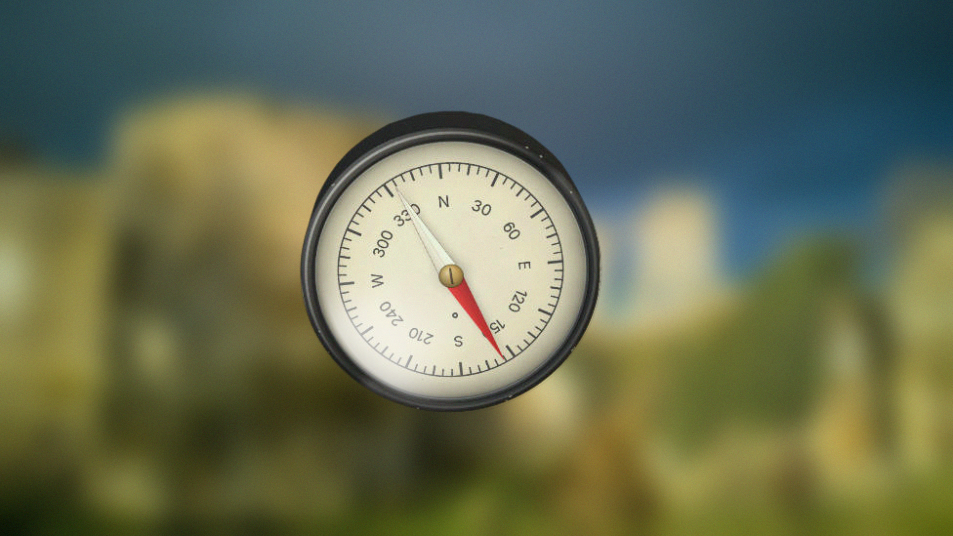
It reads 155 °
